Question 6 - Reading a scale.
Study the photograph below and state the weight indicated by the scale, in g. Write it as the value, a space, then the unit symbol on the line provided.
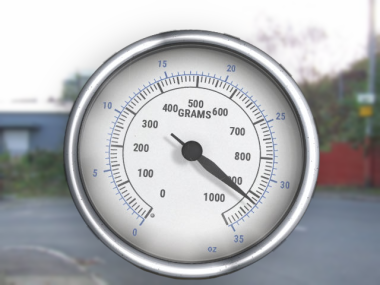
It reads 920 g
